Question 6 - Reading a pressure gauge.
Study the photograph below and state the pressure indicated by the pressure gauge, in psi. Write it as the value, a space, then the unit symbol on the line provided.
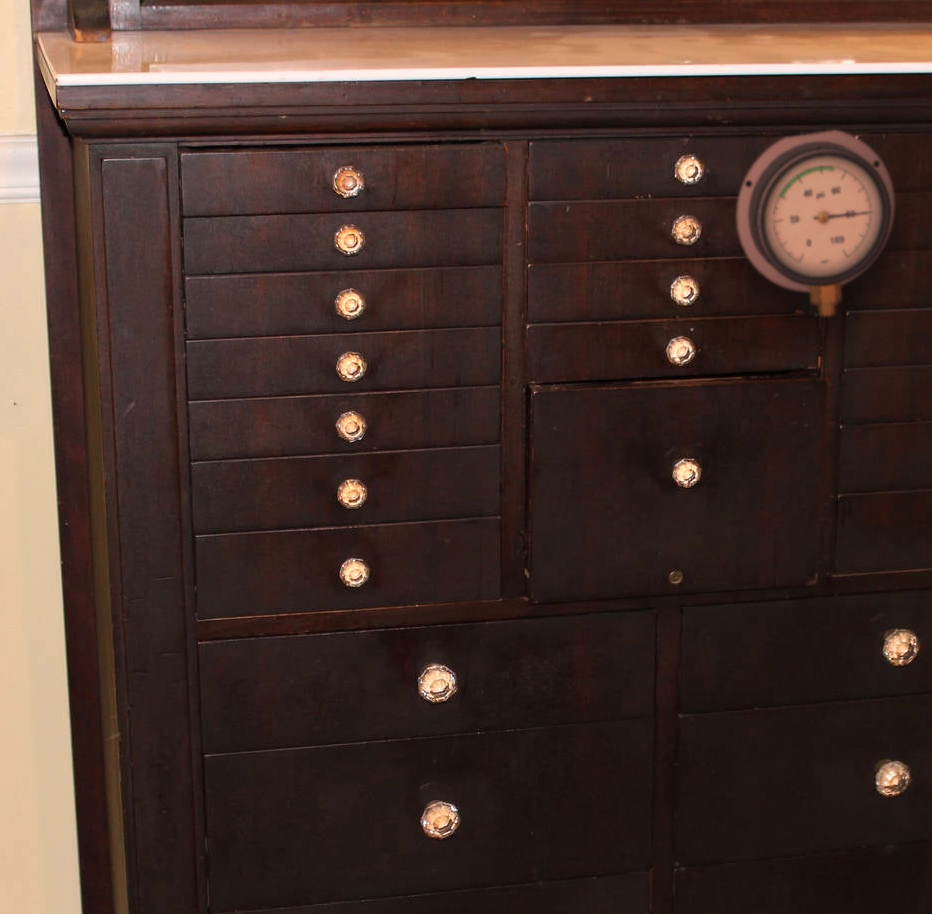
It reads 80 psi
